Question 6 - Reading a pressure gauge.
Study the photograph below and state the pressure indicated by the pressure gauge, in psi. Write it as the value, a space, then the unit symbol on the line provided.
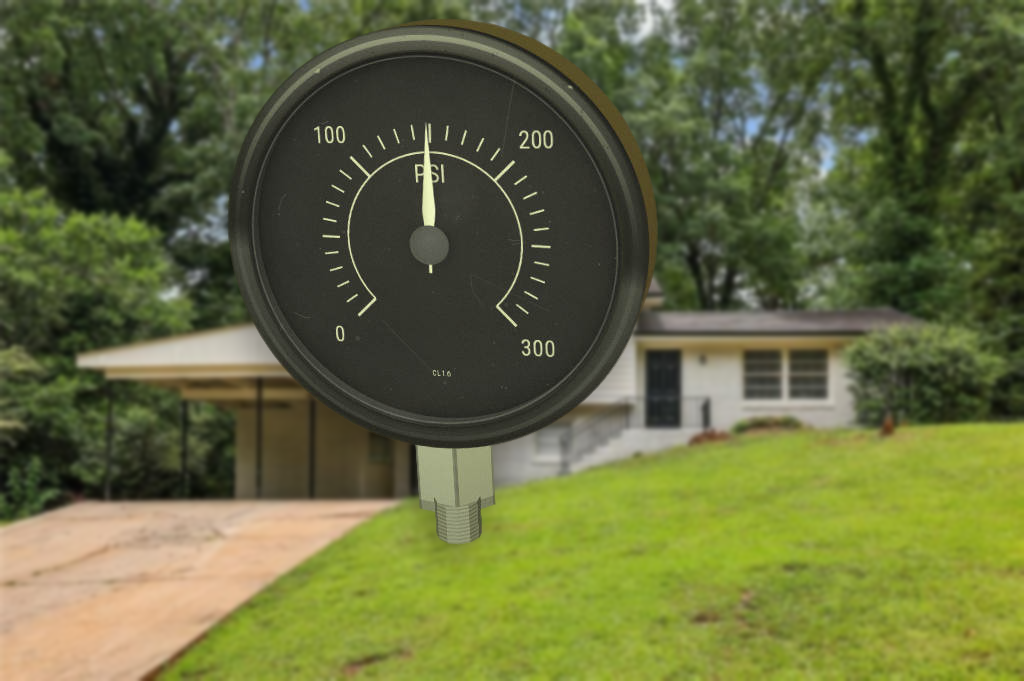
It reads 150 psi
